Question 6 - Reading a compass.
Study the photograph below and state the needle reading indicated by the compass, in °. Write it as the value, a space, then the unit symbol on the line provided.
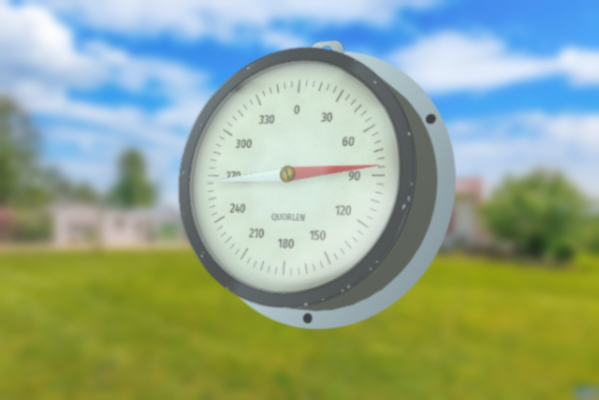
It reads 85 °
